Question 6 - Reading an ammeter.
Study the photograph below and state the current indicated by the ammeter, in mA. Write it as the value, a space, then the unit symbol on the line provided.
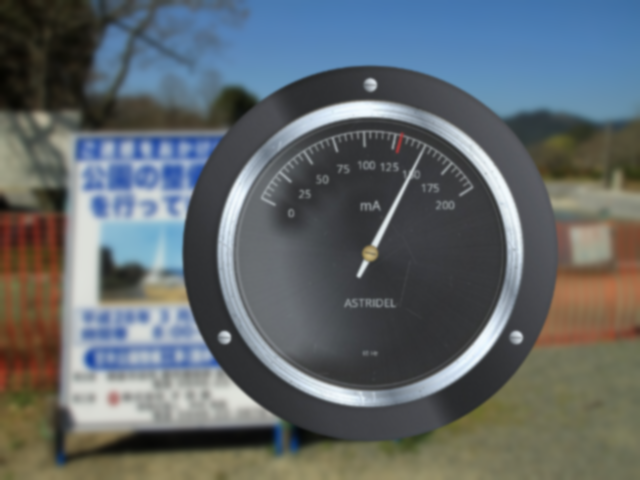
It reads 150 mA
